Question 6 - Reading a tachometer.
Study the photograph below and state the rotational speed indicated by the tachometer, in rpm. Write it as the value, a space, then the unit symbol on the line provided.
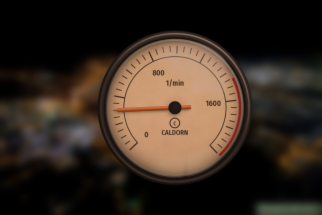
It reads 300 rpm
